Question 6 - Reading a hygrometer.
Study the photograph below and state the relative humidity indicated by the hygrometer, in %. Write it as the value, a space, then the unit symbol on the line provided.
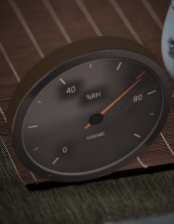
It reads 70 %
